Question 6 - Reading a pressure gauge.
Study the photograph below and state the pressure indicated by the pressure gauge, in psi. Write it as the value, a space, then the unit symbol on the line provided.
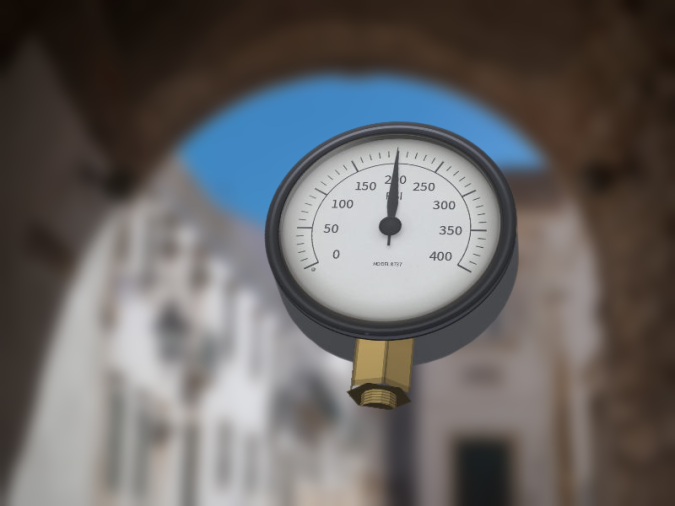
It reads 200 psi
